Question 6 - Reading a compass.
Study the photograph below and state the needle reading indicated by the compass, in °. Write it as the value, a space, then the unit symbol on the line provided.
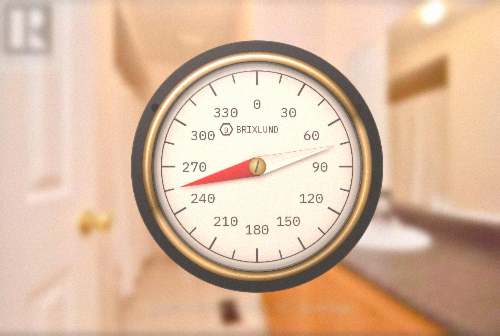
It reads 255 °
